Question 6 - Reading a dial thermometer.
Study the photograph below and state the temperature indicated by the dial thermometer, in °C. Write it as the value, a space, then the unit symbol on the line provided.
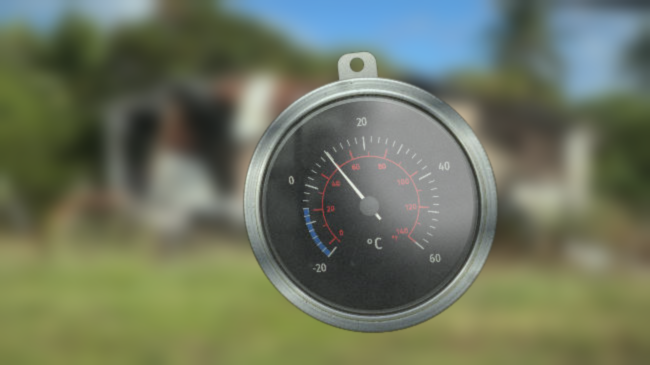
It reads 10 °C
